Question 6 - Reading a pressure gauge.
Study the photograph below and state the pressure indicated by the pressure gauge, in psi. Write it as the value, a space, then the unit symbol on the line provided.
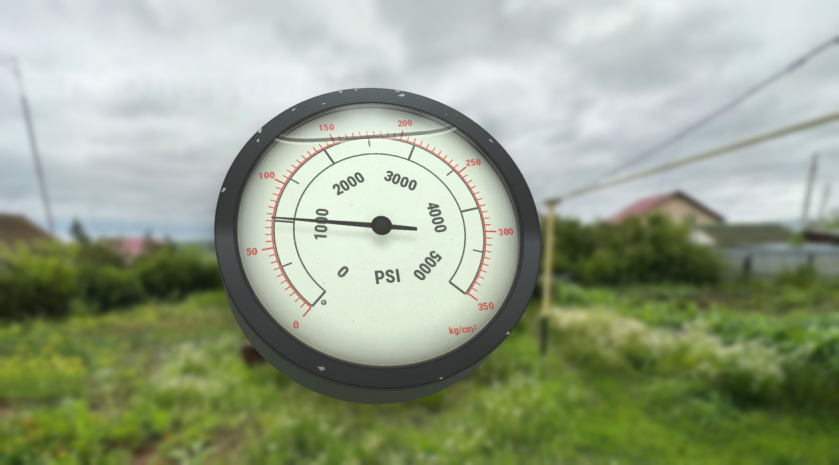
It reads 1000 psi
